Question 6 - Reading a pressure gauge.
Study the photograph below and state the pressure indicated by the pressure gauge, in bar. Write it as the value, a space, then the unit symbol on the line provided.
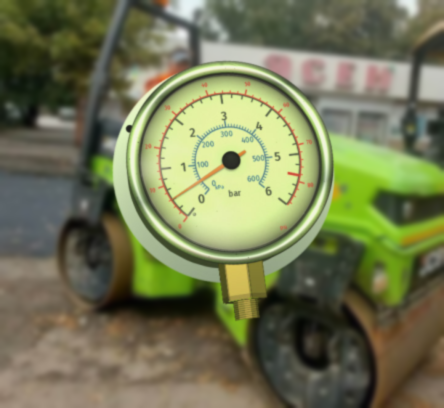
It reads 0.4 bar
